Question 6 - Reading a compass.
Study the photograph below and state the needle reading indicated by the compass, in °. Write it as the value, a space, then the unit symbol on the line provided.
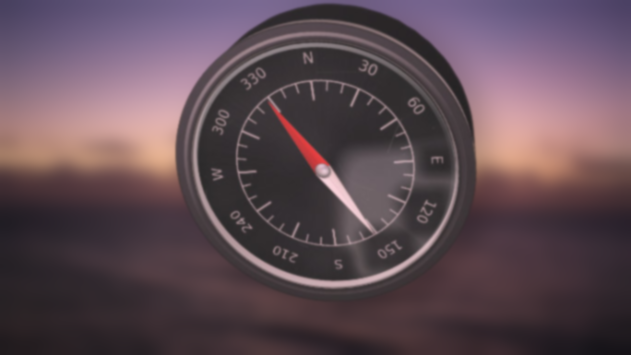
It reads 330 °
